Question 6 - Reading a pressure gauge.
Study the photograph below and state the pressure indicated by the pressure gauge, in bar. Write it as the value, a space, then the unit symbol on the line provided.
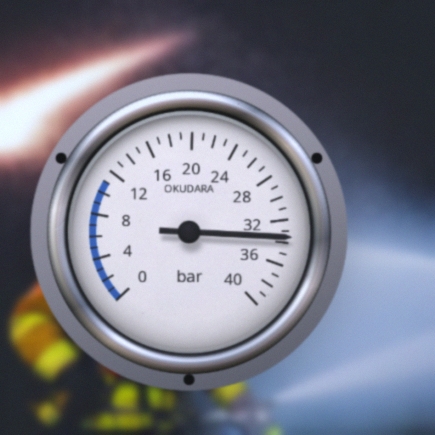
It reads 33.5 bar
